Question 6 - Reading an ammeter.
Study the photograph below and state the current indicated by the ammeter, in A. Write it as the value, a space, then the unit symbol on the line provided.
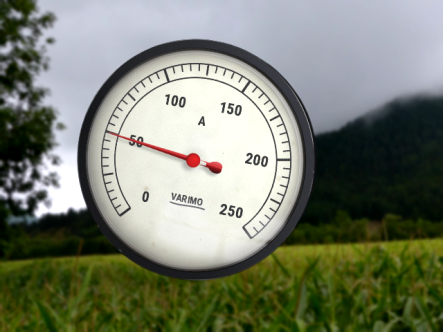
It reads 50 A
